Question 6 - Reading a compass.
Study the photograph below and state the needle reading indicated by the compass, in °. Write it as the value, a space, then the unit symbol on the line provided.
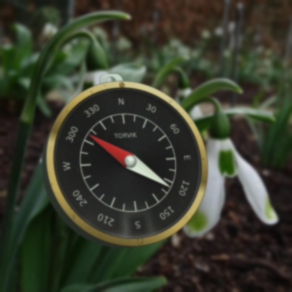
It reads 307.5 °
